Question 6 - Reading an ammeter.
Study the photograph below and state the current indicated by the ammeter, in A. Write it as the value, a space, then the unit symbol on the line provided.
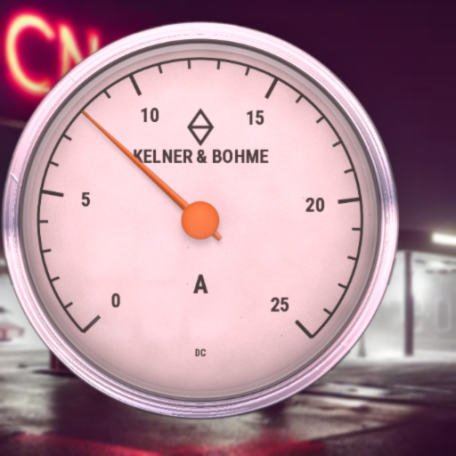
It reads 8 A
